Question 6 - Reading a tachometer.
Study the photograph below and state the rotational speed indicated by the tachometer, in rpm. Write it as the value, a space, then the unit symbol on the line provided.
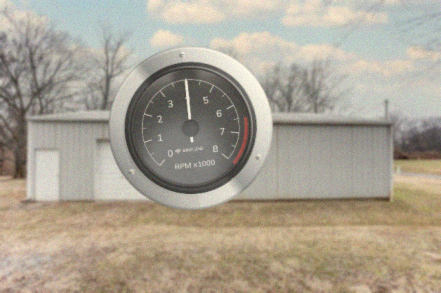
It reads 4000 rpm
